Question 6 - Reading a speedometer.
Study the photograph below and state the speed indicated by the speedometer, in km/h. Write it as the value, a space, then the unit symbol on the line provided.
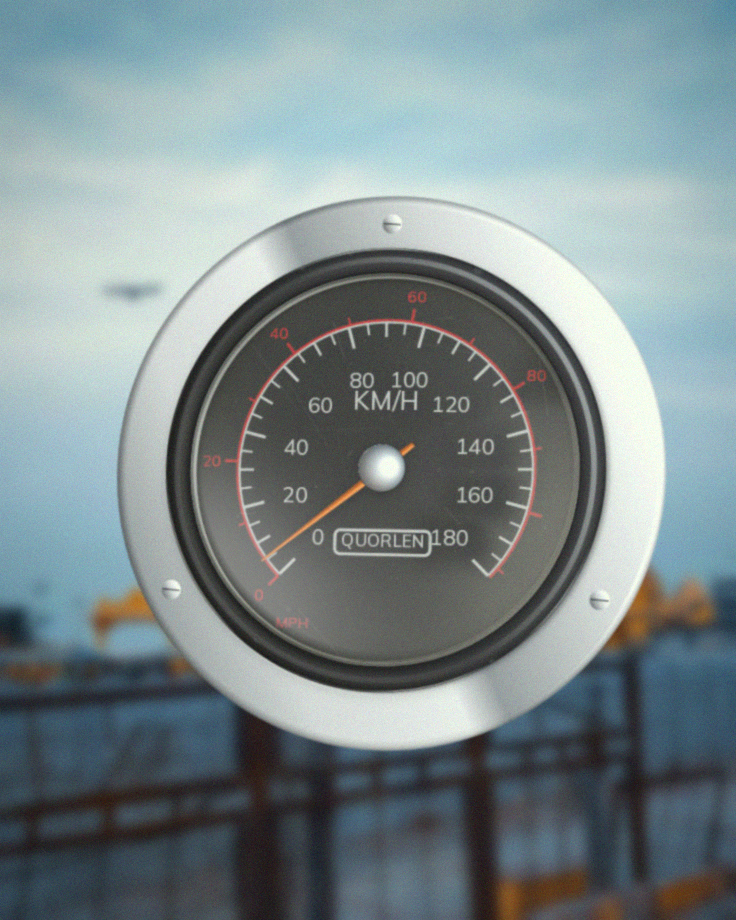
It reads 5 km/h
